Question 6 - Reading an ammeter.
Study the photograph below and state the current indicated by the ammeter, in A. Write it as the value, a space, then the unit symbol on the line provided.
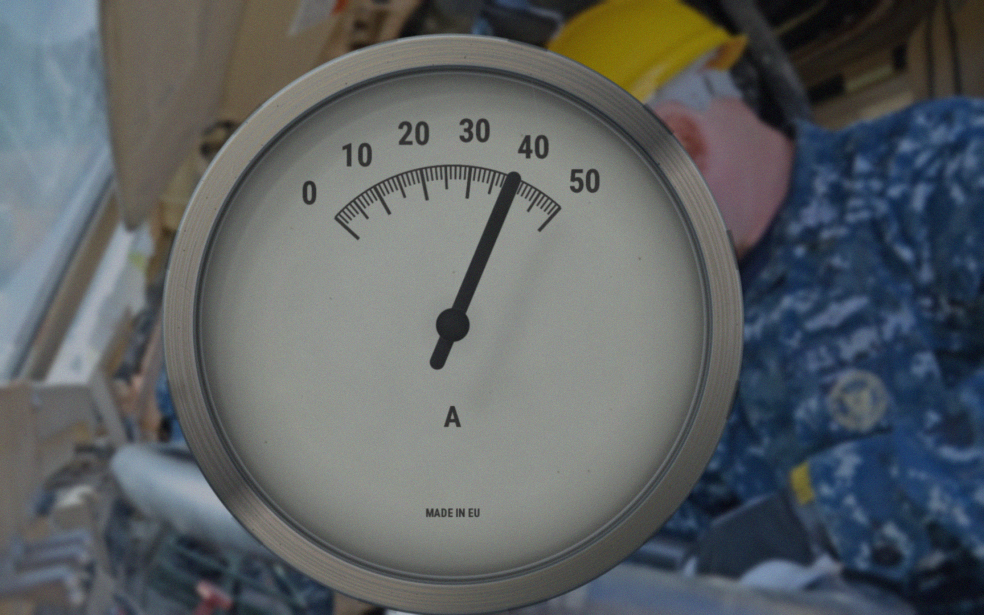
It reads 39 A
